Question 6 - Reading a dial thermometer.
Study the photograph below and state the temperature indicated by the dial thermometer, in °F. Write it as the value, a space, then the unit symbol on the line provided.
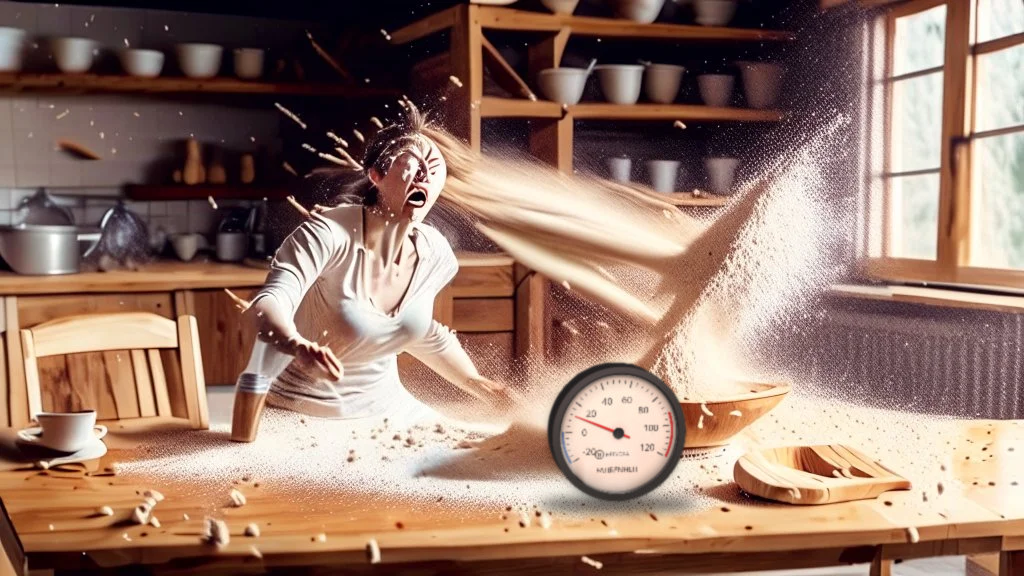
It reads 12 °F
